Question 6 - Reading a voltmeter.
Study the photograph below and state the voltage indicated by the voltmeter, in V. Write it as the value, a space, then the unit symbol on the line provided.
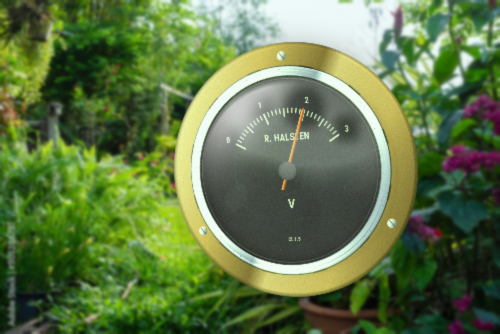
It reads 2 V
